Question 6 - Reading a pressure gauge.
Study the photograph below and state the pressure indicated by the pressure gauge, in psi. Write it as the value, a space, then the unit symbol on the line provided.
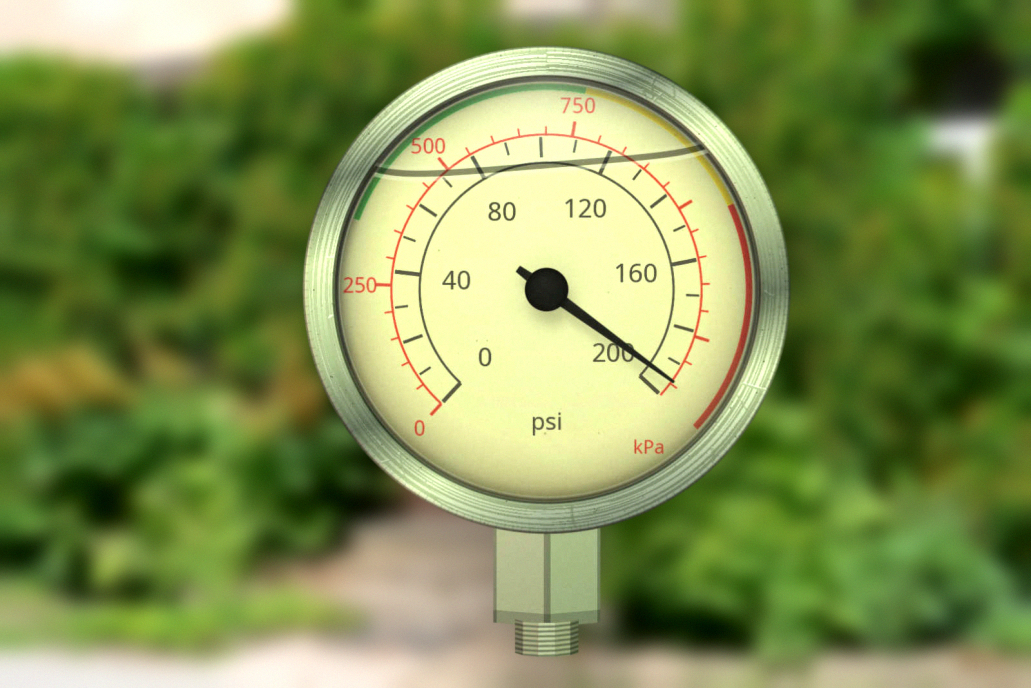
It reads 195 psi
